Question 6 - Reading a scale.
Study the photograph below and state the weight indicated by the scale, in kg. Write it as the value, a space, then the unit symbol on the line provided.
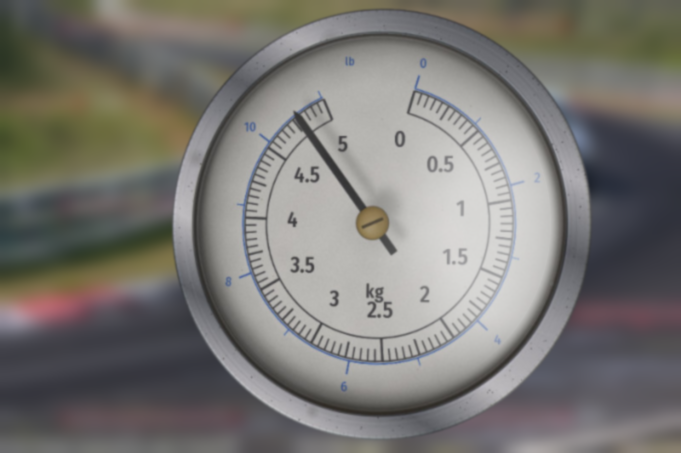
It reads 4.8 kg
